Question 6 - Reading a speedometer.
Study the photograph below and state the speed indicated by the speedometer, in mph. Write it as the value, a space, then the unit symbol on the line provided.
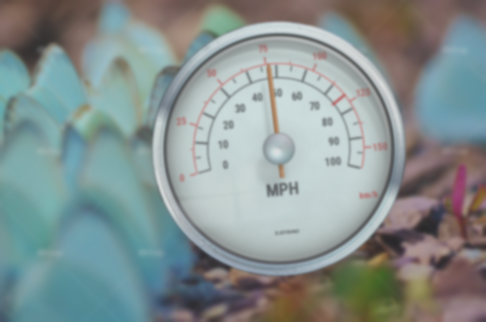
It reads 47.5 mph
